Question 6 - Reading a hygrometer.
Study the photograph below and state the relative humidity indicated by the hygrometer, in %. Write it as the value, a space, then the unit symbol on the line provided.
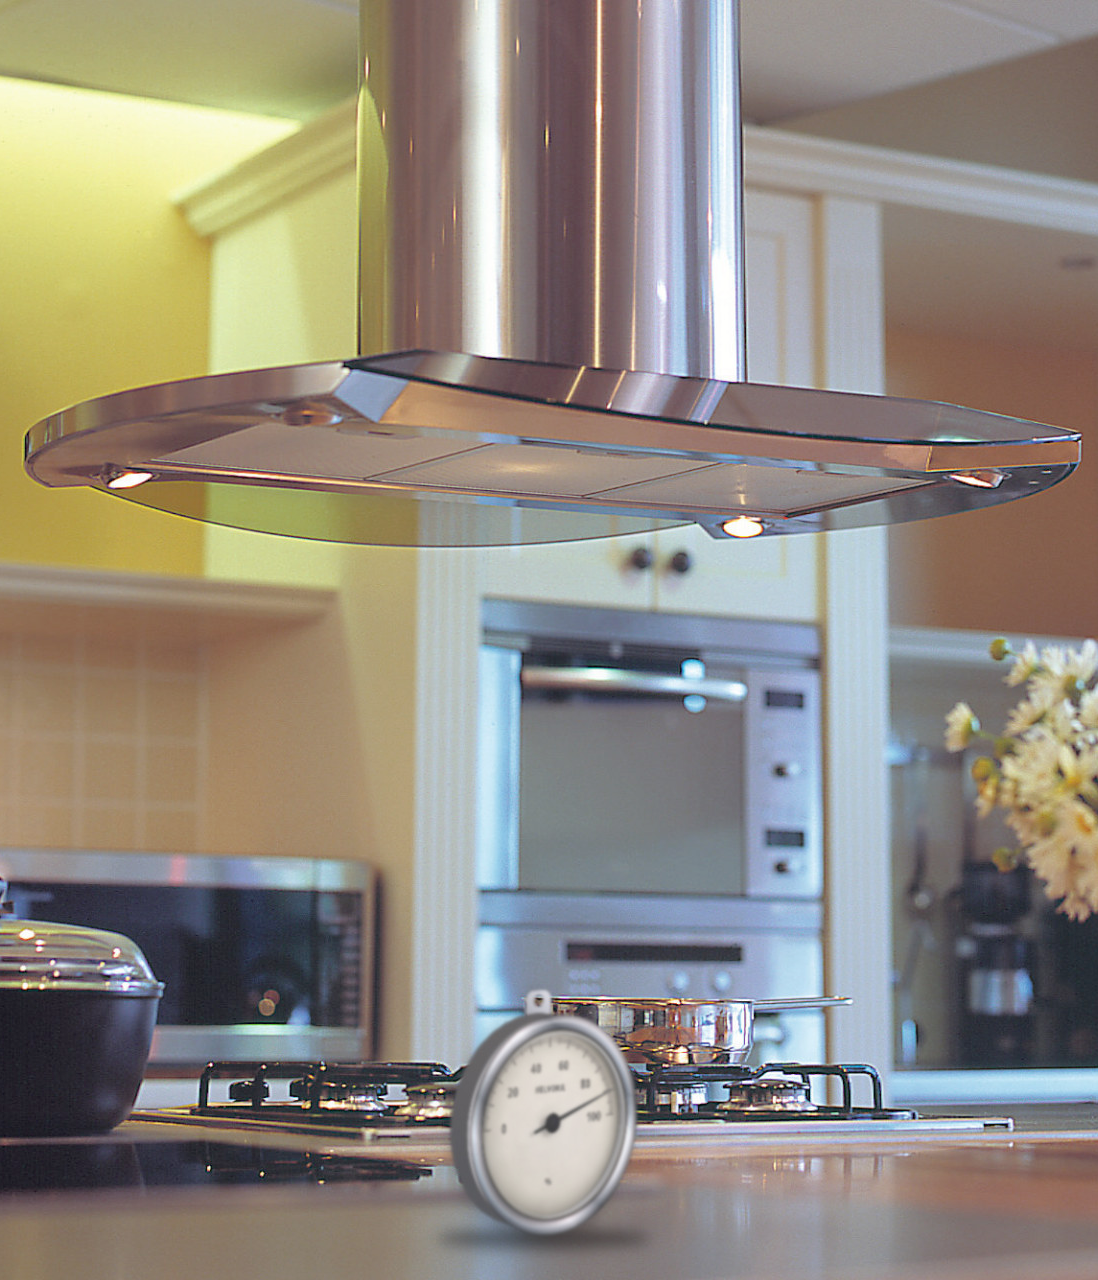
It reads 90 %
